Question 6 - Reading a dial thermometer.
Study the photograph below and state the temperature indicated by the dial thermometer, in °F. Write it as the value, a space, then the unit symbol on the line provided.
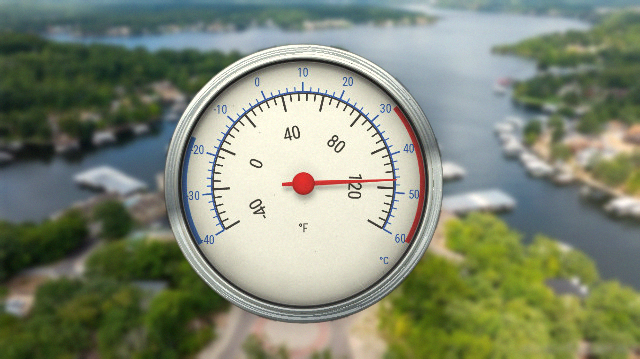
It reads 116 °F
